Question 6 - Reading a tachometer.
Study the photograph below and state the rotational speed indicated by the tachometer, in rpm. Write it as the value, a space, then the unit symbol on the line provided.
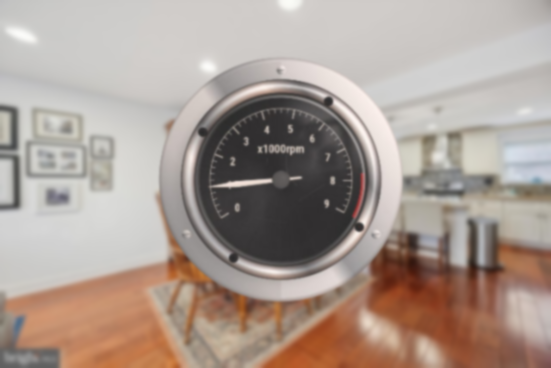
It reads 1000 rpm
